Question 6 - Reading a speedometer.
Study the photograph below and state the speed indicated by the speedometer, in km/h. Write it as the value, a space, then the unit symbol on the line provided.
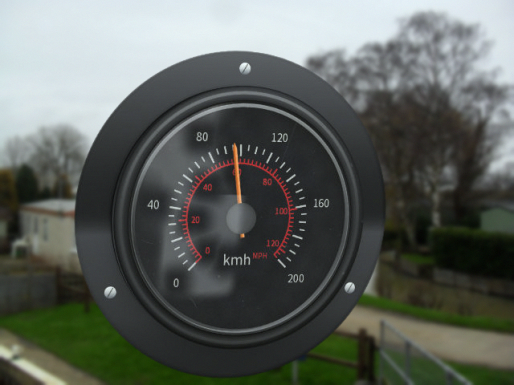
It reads 95 km/h
